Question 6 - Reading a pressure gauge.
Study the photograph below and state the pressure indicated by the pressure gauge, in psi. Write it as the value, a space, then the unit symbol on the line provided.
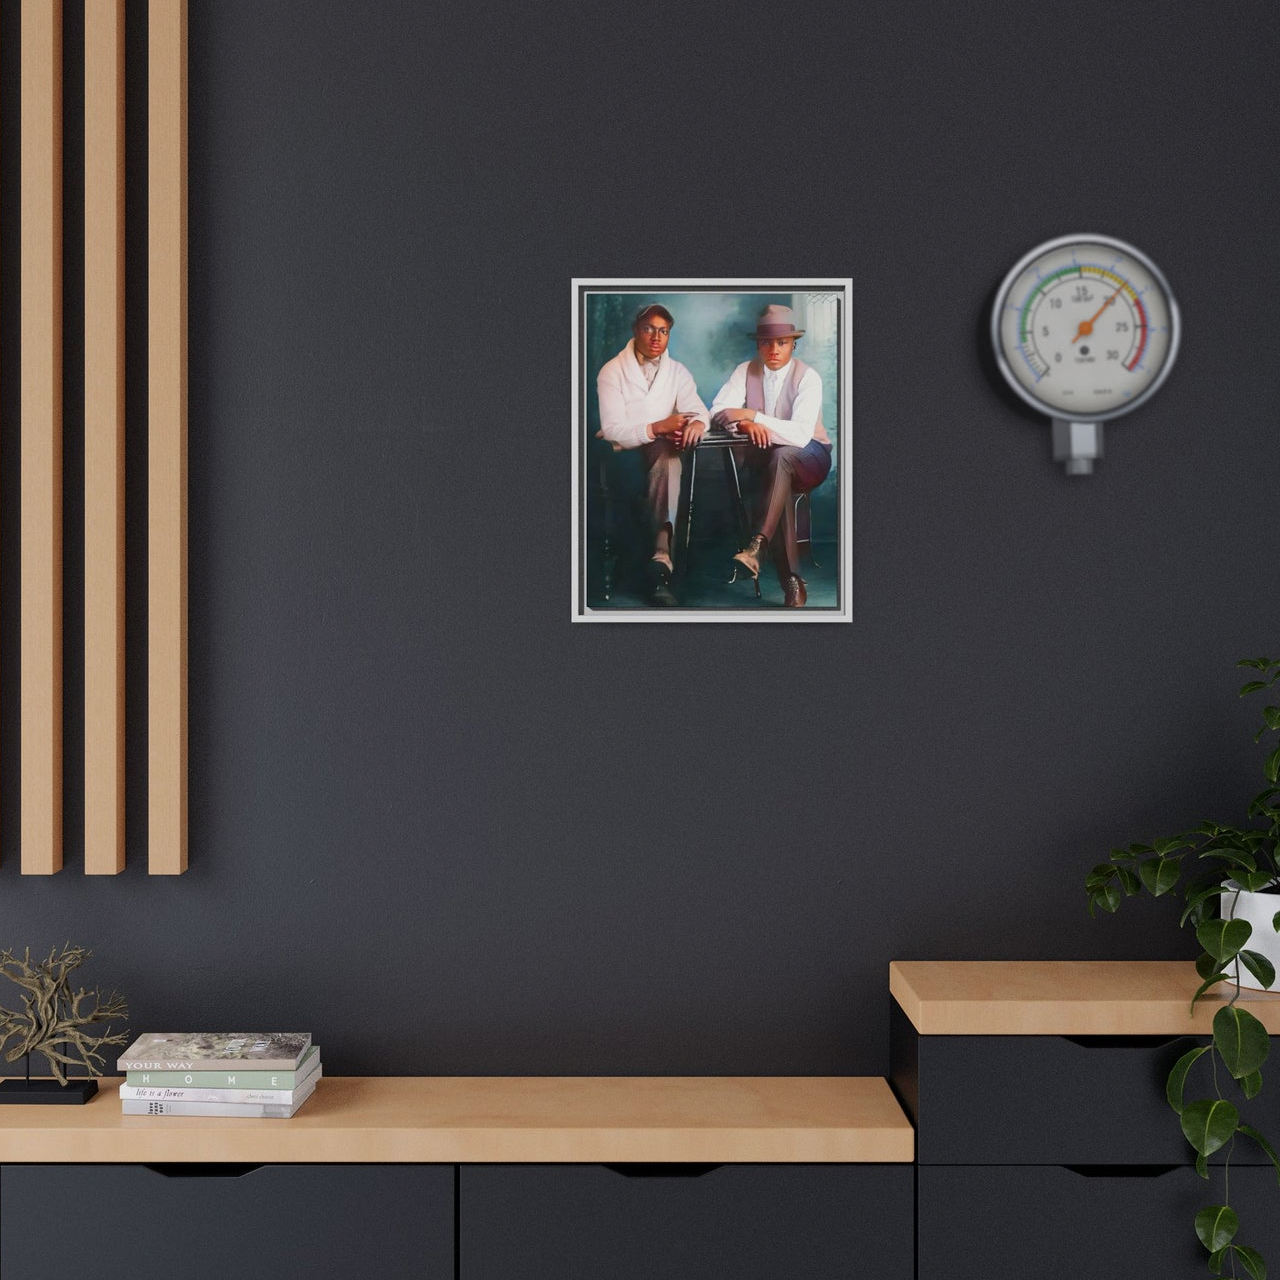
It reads 20 psi
